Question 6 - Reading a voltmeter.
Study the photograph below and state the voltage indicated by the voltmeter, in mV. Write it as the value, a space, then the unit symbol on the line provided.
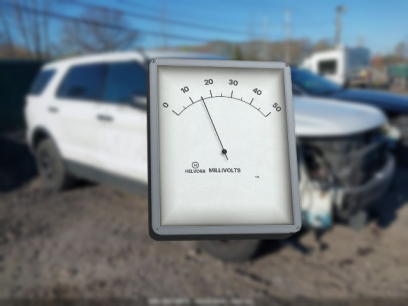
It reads 15 mV
